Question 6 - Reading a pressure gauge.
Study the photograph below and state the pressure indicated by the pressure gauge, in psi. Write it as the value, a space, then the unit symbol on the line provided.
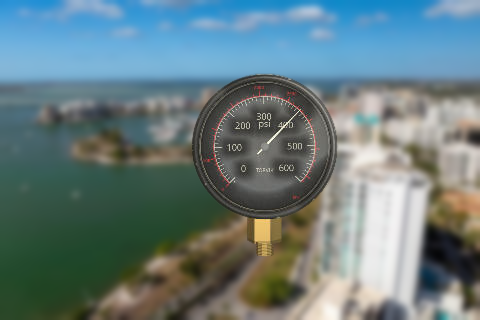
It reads 400 psi
